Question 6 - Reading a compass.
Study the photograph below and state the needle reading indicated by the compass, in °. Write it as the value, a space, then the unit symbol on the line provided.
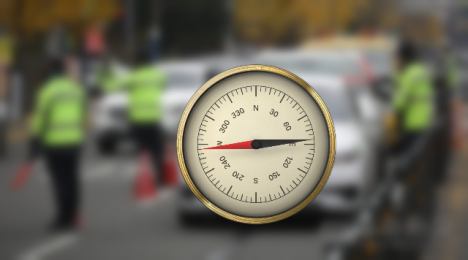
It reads 265 °
